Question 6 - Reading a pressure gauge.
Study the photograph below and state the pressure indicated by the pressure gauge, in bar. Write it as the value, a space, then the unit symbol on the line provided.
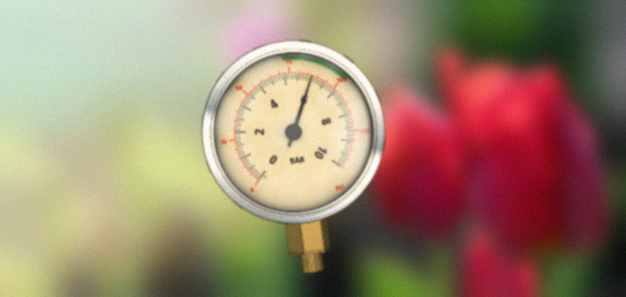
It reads 6 bar
